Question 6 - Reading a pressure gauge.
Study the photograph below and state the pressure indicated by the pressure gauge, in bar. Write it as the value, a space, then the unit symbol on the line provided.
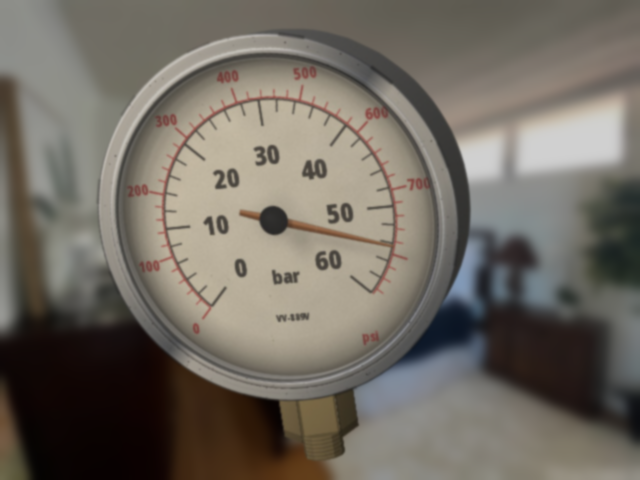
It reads 54 bar
